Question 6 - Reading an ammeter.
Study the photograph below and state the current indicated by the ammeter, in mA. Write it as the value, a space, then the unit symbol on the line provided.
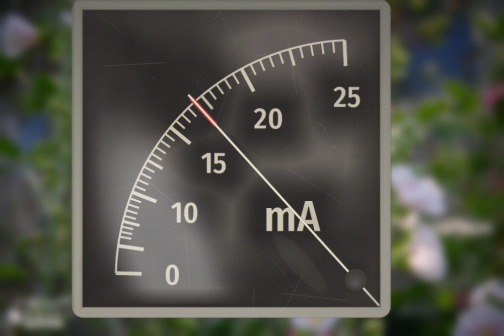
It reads 17 mA
